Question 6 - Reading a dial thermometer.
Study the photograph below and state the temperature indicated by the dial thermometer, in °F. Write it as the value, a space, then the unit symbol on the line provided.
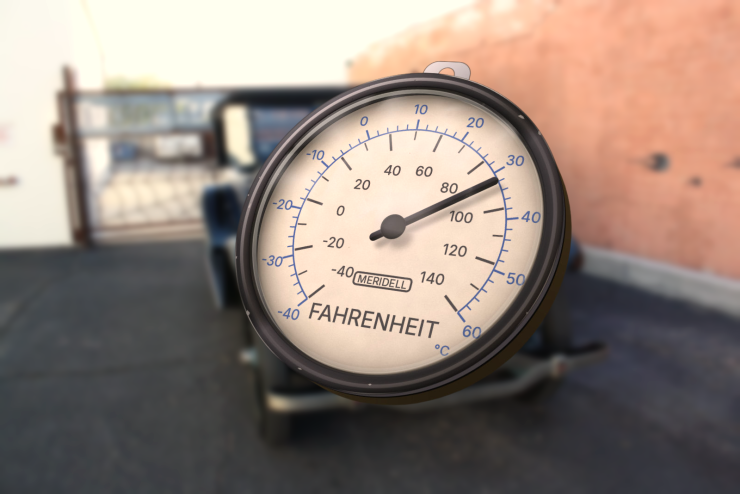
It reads 90 °F
